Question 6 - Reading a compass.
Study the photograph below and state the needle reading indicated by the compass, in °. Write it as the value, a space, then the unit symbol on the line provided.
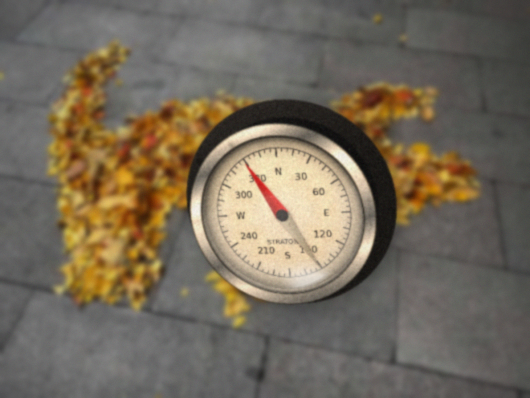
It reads 330 °
